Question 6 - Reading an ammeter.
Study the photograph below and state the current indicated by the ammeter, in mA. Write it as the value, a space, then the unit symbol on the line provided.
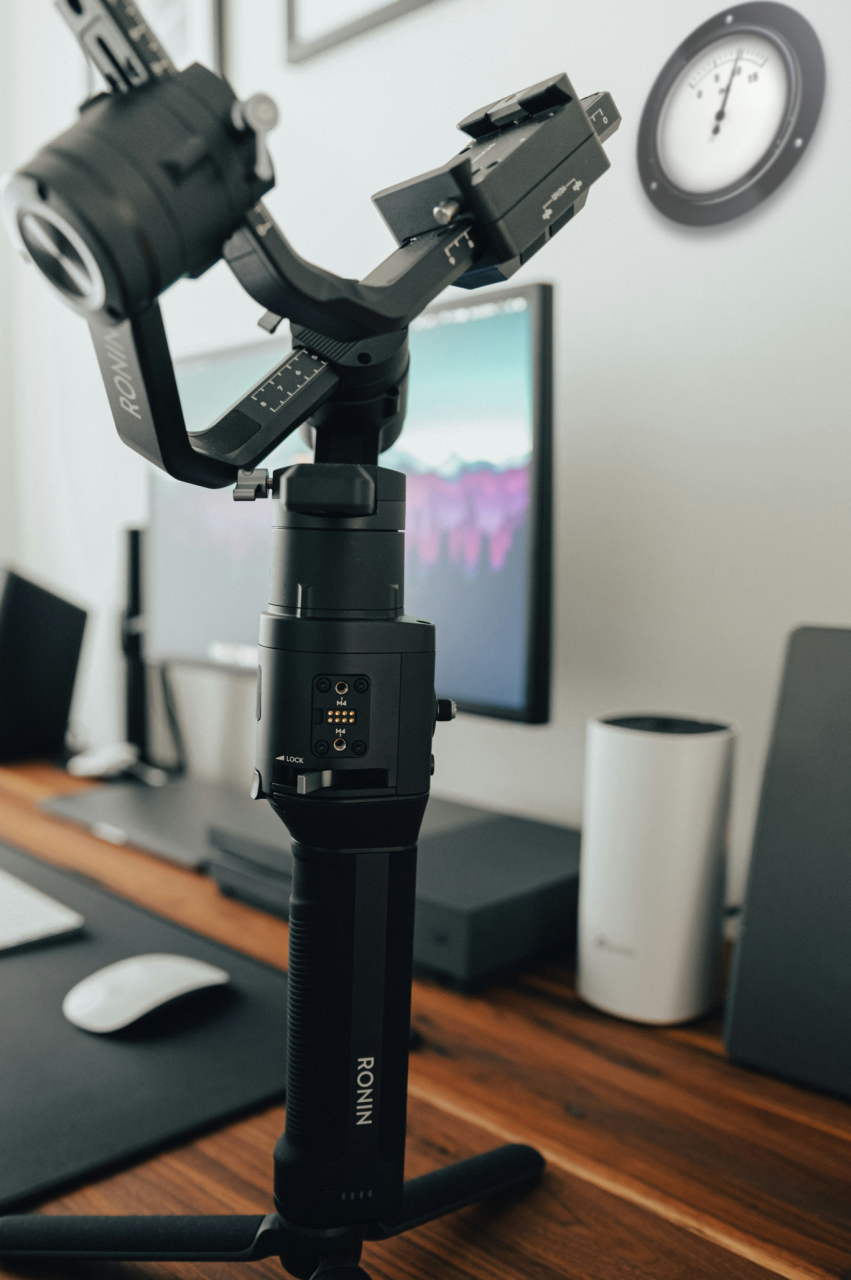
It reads 10 mA
